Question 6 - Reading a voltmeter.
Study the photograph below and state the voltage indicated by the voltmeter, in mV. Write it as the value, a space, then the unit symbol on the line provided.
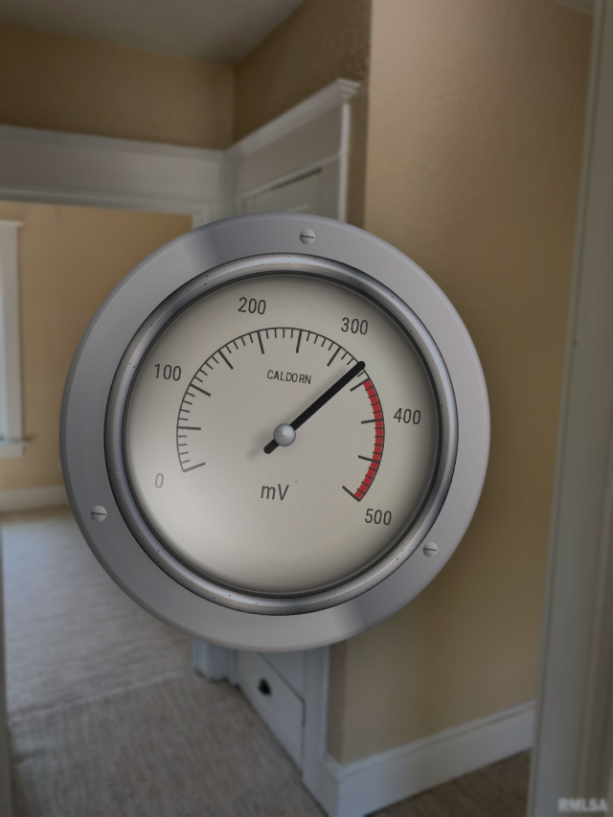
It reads 330 mV
